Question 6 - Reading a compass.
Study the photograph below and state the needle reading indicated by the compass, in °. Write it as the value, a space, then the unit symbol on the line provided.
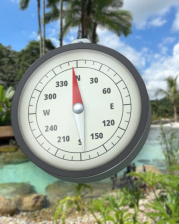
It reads 355 °
